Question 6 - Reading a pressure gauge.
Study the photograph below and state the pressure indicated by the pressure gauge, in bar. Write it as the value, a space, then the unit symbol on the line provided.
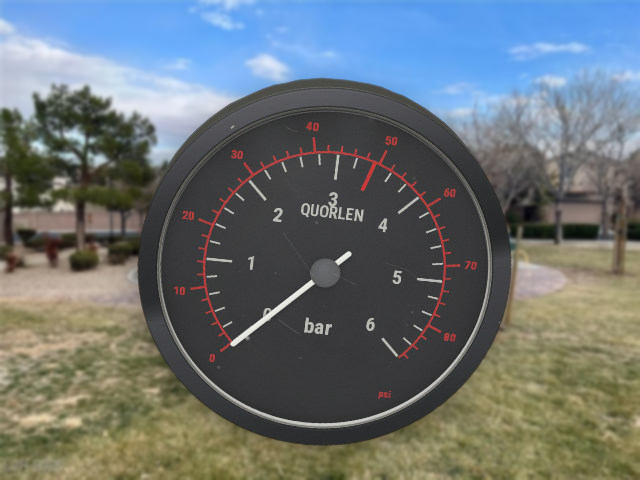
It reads 0 bar
